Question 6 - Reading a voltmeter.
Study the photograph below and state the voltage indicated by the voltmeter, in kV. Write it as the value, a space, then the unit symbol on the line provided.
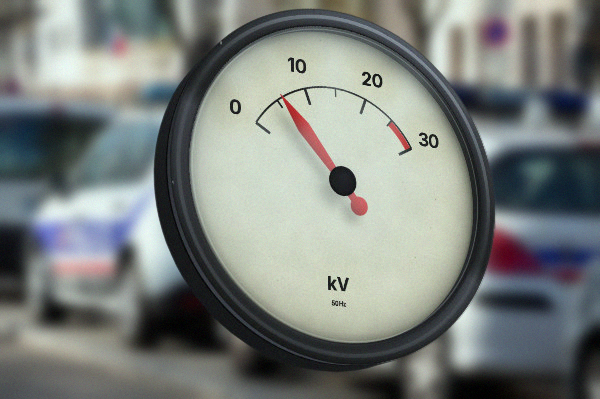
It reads 5 kV
